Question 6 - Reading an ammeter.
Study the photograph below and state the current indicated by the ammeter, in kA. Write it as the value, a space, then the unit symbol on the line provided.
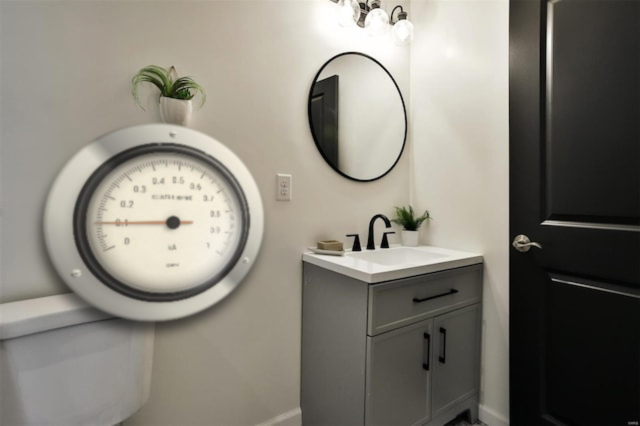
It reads 0.1 kA
